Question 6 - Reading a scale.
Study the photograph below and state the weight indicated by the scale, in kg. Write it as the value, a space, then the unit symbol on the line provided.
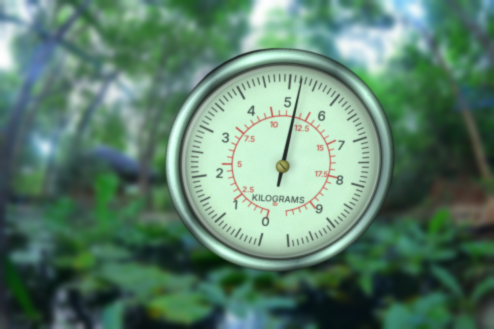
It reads 5.2 kg
